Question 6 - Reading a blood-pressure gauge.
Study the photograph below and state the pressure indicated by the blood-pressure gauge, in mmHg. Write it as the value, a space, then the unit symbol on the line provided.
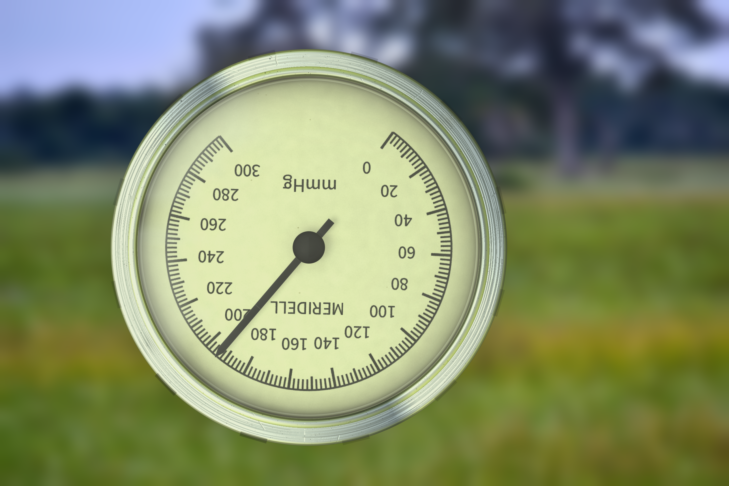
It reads 194 mmHg
